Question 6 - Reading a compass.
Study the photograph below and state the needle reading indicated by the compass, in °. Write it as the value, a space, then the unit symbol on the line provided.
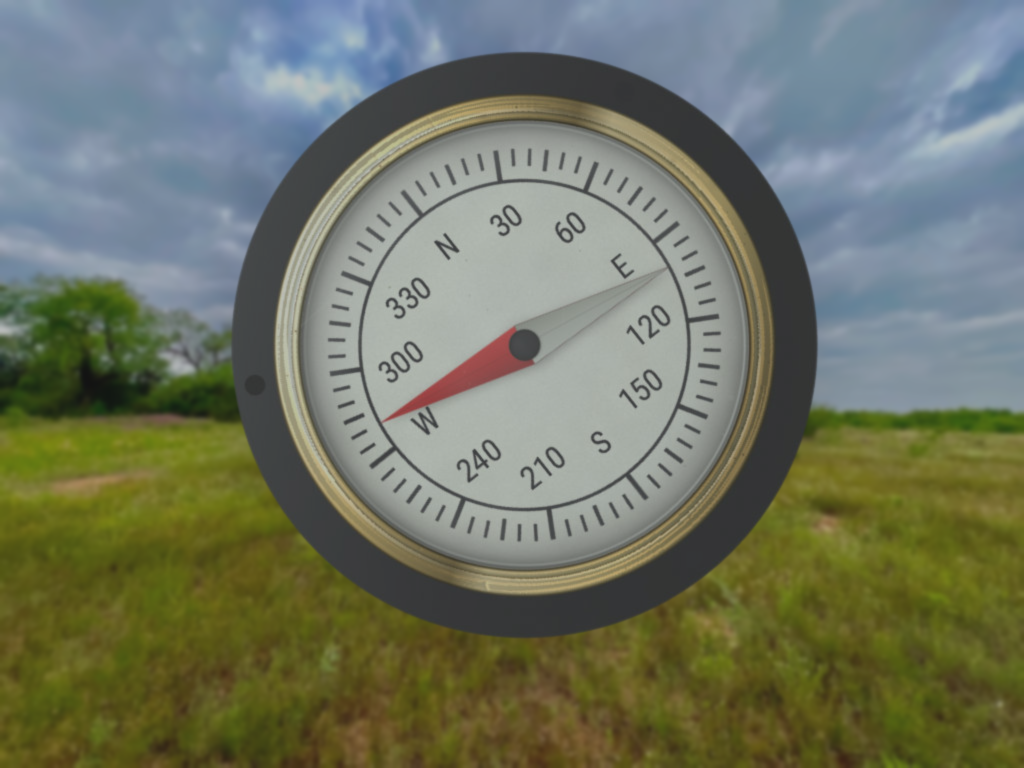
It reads 280 °
